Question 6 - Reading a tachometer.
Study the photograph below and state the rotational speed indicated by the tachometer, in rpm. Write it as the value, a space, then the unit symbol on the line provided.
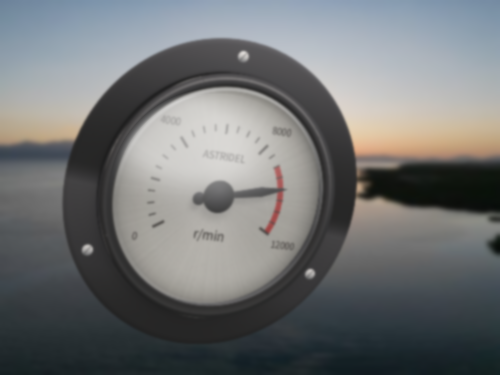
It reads 10000 rpm
